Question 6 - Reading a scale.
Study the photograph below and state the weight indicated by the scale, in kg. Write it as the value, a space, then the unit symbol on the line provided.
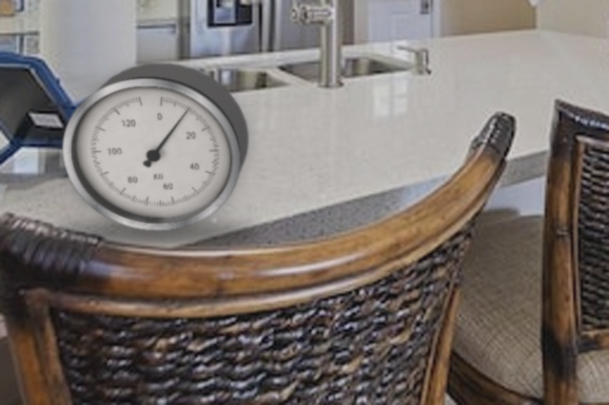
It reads 10 kg
